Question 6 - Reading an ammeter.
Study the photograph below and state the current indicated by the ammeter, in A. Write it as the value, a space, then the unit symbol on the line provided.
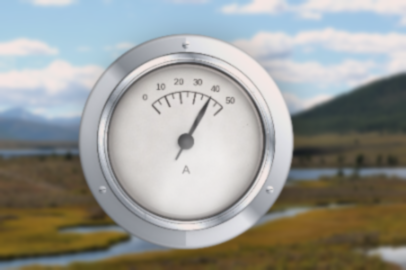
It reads 40 A
